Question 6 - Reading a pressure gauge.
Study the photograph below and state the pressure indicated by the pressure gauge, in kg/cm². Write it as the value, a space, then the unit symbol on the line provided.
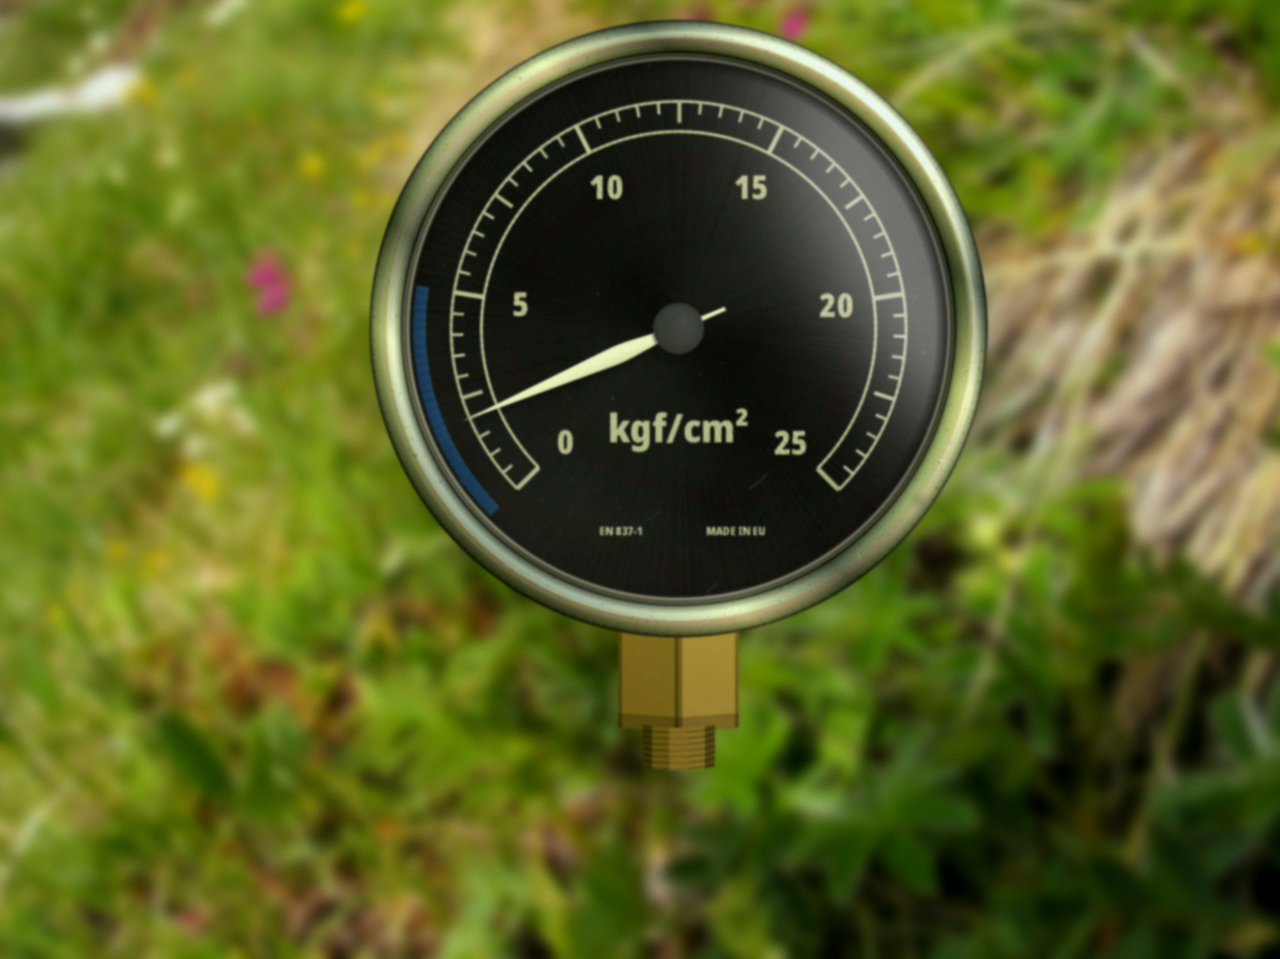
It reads 2 kg/cm²
